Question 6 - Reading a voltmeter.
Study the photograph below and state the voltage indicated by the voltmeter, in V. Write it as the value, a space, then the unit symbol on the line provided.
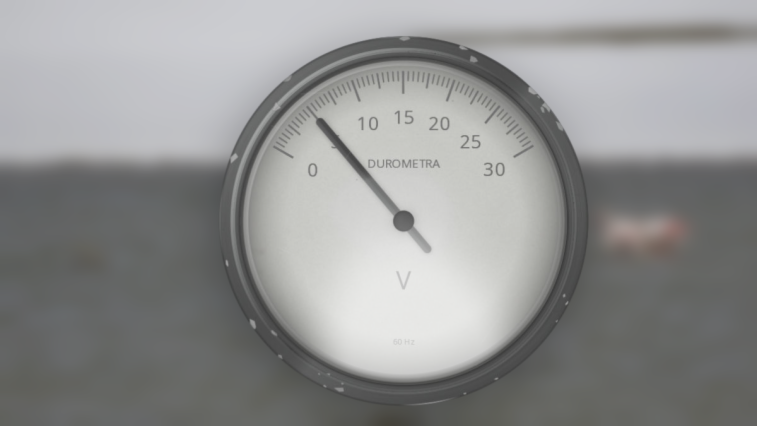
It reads 5 V
